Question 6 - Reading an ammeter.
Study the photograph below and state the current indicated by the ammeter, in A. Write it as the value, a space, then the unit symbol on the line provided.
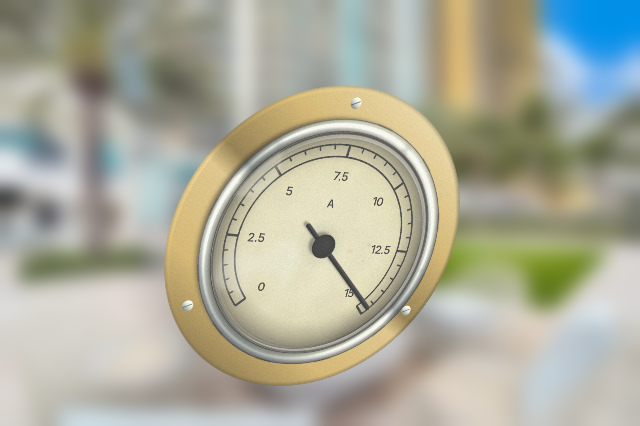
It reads 14.75 A
